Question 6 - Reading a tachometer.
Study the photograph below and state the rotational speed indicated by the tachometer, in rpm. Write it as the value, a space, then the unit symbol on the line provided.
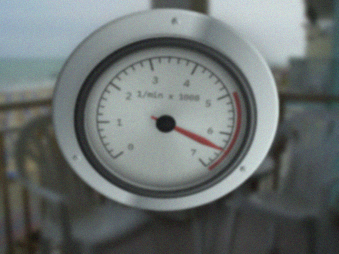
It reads 6400 rpm
